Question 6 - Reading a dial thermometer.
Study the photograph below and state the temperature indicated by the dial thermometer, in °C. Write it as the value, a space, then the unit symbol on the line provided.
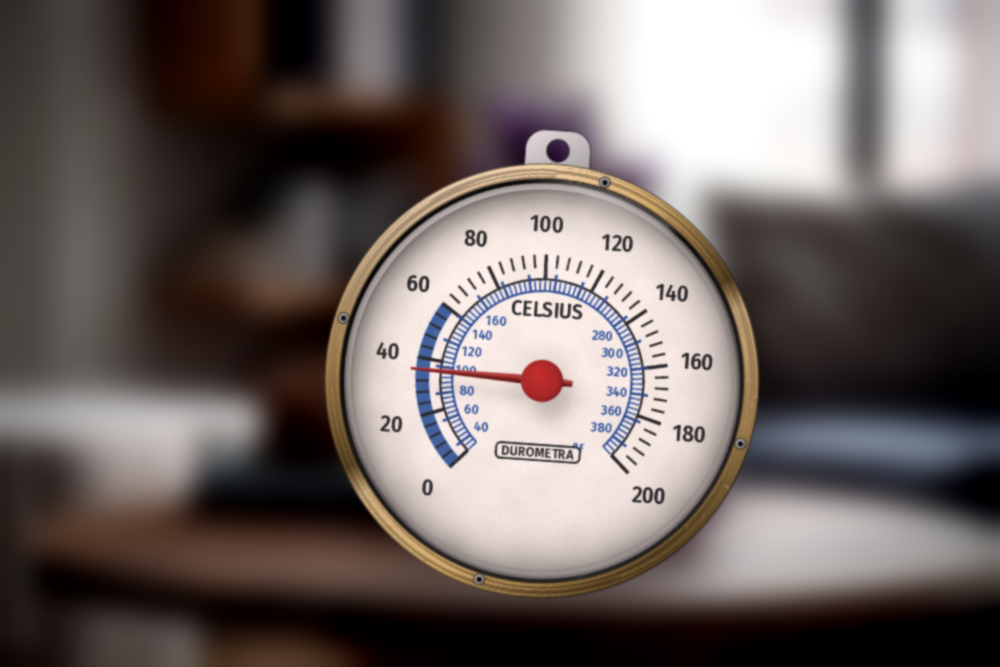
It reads 36 °C
